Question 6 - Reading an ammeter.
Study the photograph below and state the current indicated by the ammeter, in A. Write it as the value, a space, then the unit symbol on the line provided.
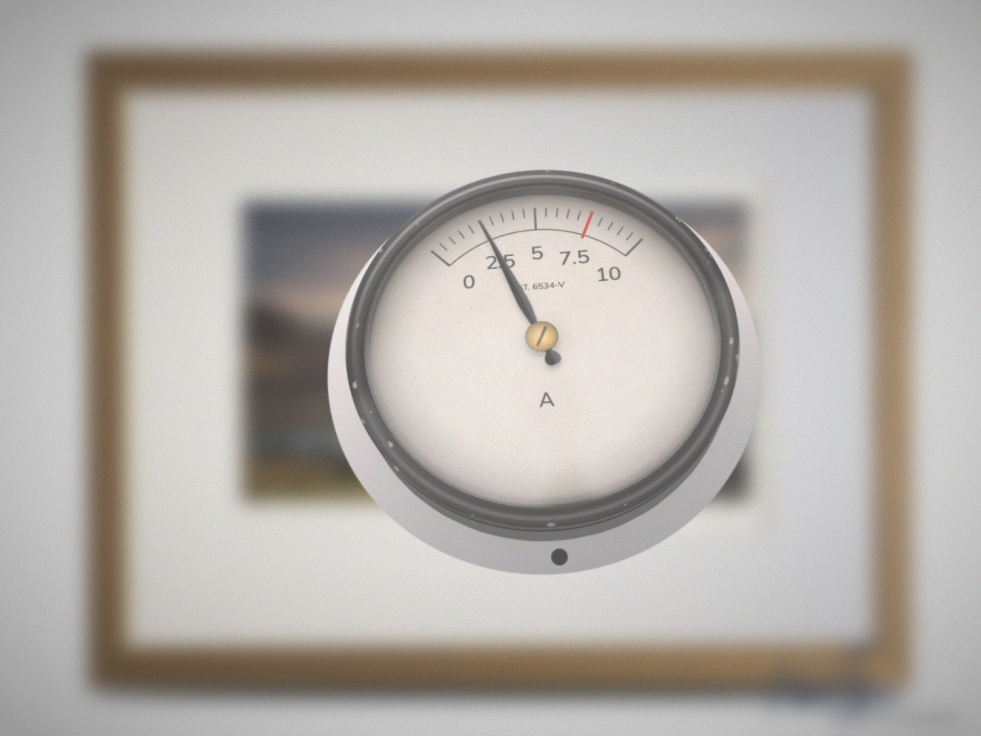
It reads 2.5 A
